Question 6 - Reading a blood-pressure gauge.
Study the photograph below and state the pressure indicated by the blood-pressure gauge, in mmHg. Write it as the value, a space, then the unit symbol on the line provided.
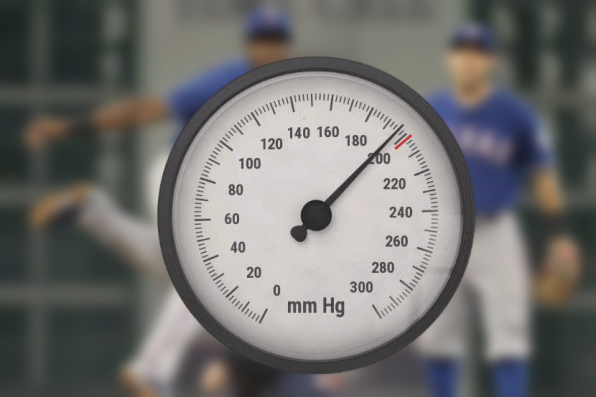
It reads 196 mmHg
